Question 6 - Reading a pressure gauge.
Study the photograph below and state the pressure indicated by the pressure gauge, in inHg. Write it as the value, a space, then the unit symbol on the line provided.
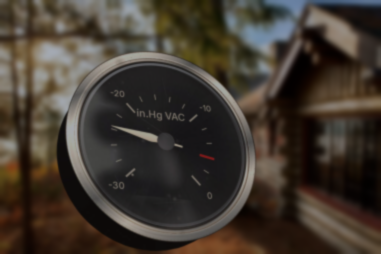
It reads -24 inHg
